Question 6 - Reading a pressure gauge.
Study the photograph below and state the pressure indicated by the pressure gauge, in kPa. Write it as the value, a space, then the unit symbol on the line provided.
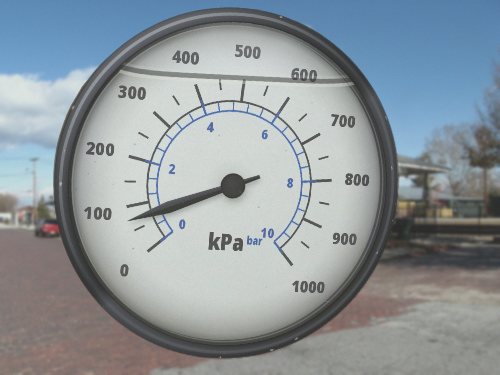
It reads 75 kPa
